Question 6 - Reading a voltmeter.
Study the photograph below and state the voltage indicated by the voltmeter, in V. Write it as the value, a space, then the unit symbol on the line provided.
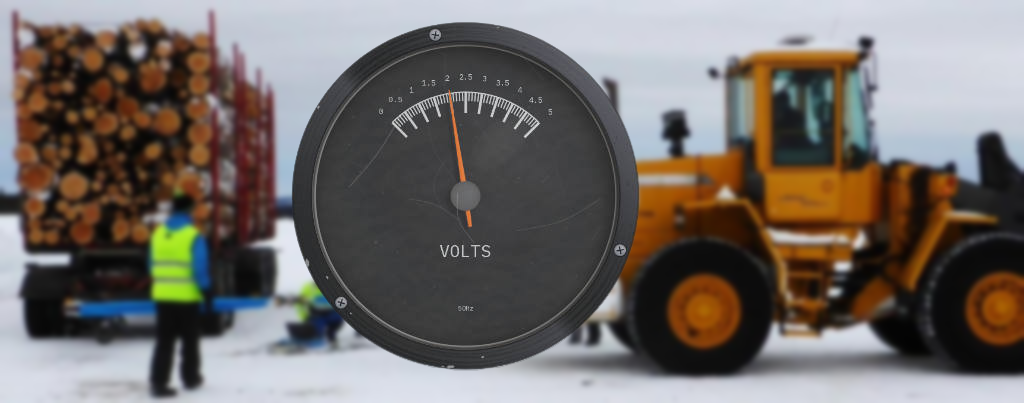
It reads 2 V
